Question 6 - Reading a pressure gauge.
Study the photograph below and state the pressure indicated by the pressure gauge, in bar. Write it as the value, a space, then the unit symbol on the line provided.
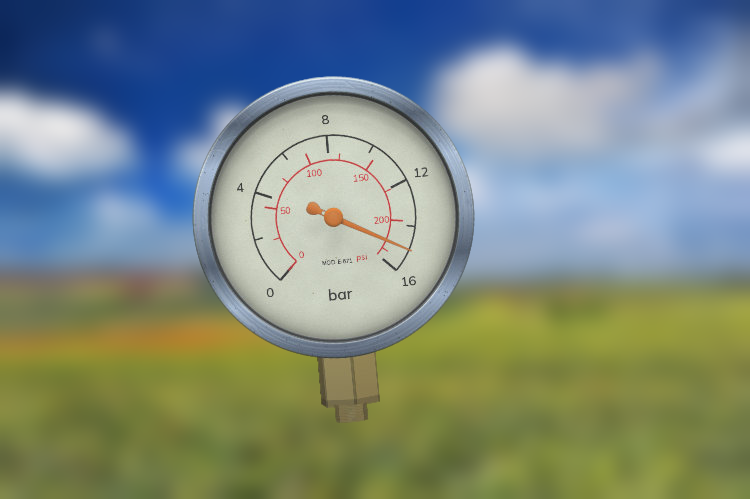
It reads 15 bar
